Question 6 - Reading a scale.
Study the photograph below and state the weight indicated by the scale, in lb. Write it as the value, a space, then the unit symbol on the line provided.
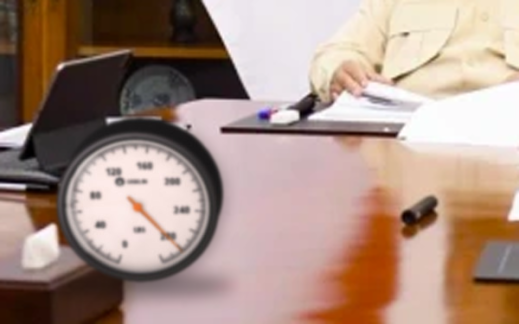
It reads 280 lb
